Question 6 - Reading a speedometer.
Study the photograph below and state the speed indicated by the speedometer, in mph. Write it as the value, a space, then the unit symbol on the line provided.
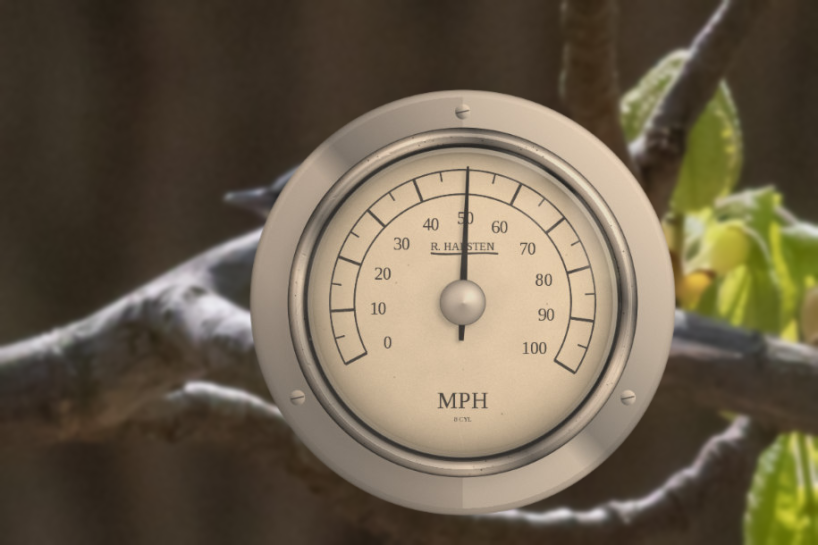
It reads 50 mph
